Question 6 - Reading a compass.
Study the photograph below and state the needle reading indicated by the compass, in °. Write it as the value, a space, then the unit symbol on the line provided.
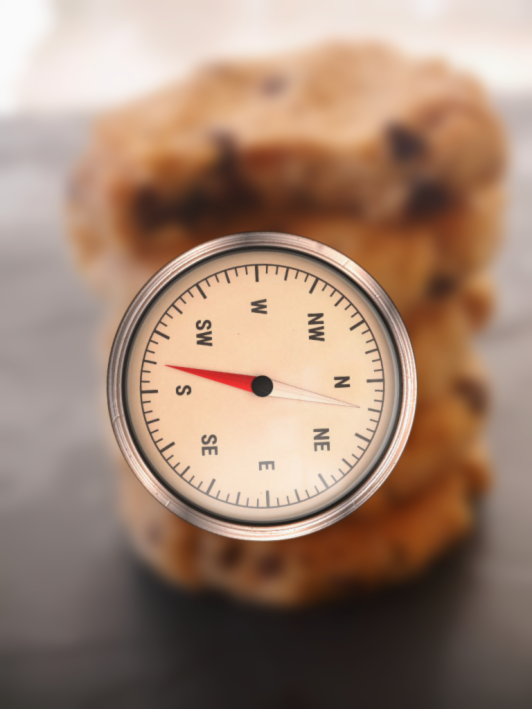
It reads 195 °
